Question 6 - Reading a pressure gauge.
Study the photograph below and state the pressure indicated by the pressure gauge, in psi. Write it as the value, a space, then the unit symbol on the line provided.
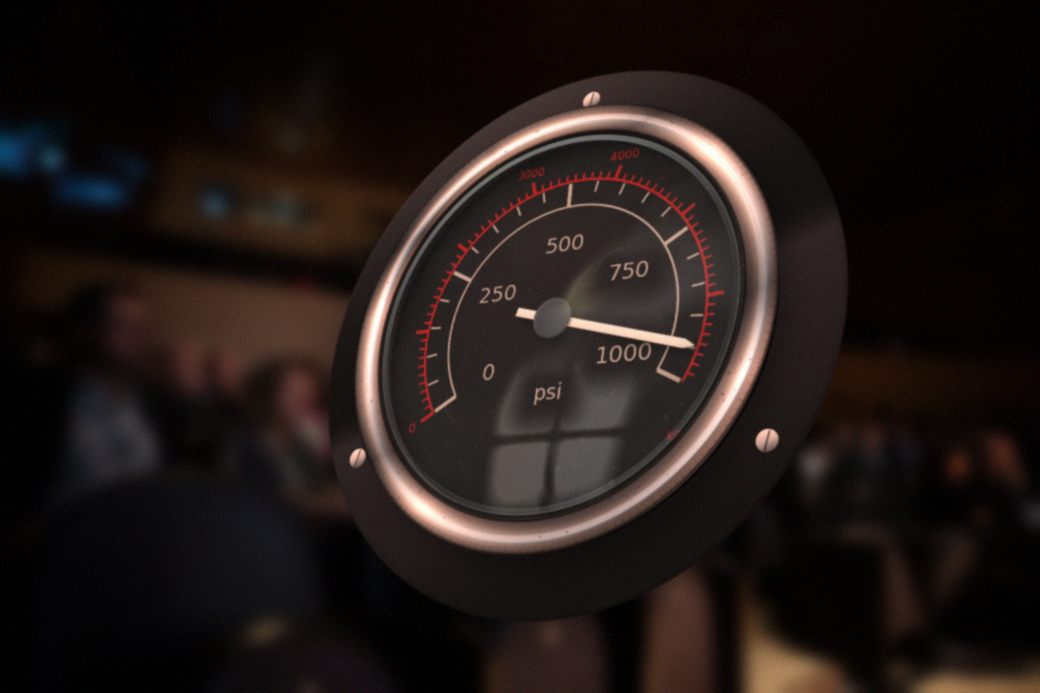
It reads 950 psi
